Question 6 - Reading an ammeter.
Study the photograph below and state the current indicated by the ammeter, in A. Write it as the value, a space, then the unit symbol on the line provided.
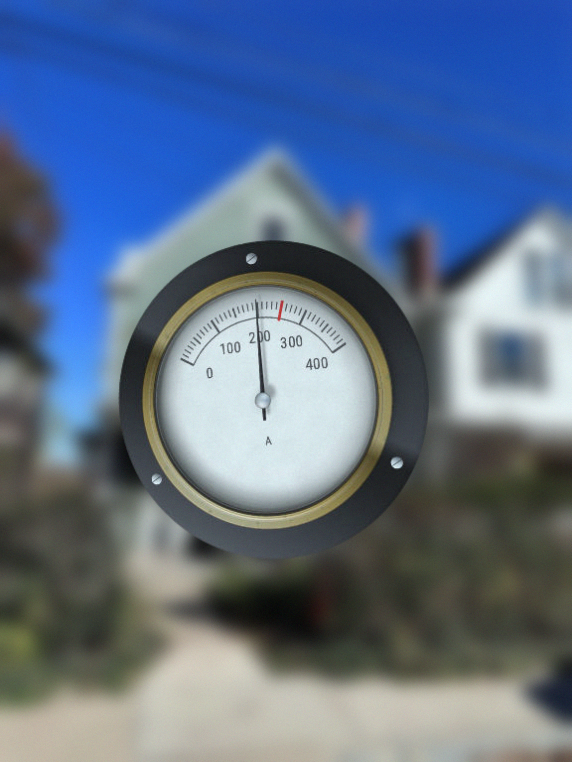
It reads 200 A
